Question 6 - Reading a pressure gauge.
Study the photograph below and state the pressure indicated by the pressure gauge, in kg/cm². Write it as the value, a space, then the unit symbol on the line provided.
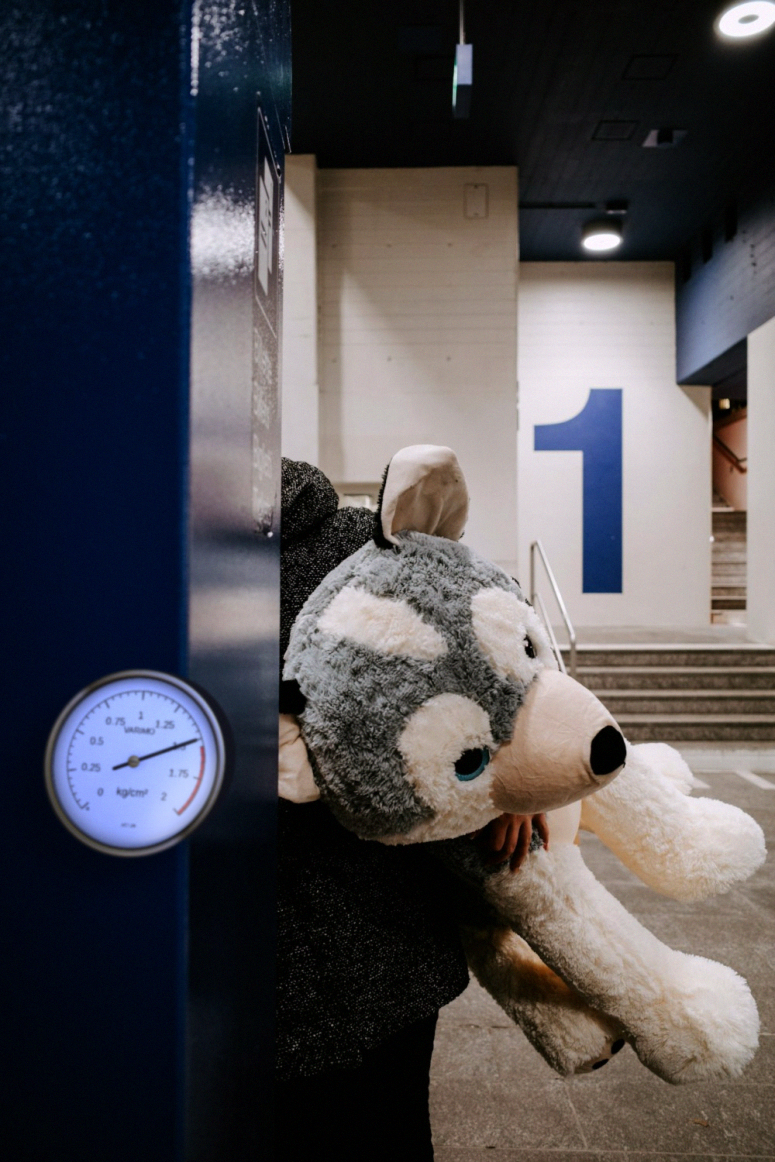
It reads 1.5 kg/cm²
